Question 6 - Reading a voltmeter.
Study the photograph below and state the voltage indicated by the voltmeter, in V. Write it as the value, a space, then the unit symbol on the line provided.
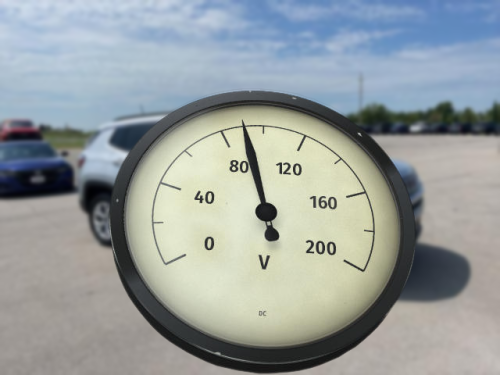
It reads 90 V
